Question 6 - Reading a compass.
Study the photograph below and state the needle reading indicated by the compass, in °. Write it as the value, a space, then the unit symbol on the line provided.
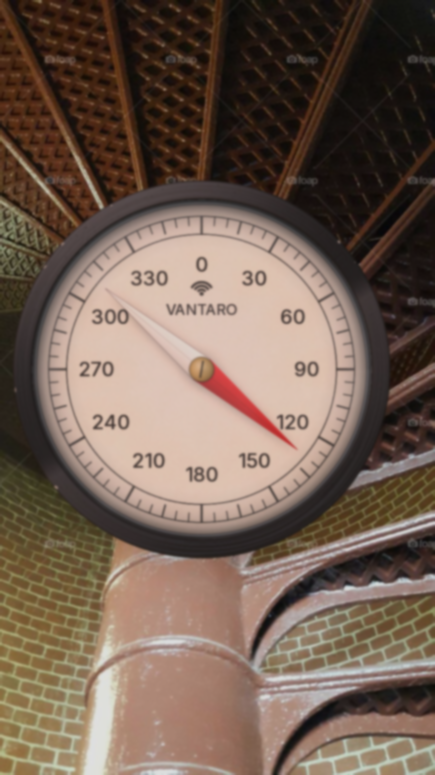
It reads 130 °
